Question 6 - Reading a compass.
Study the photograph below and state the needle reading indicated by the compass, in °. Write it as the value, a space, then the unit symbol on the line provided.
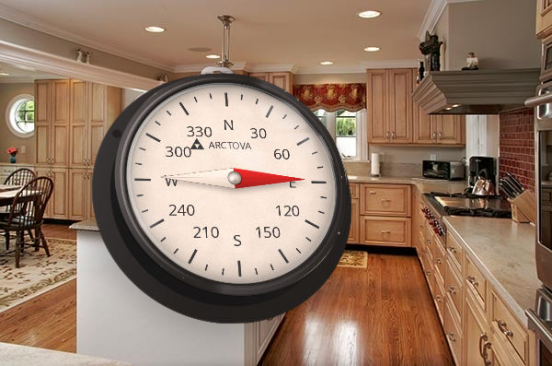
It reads 90 °
